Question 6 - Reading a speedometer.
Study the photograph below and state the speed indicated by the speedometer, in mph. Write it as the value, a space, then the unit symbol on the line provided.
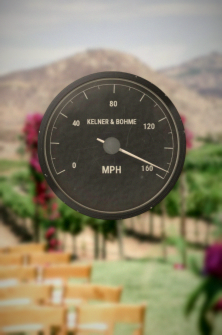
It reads 155 mph
